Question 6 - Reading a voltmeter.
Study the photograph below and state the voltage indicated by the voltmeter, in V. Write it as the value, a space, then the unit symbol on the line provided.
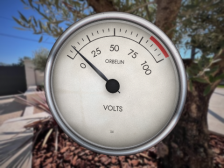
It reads 10 V
